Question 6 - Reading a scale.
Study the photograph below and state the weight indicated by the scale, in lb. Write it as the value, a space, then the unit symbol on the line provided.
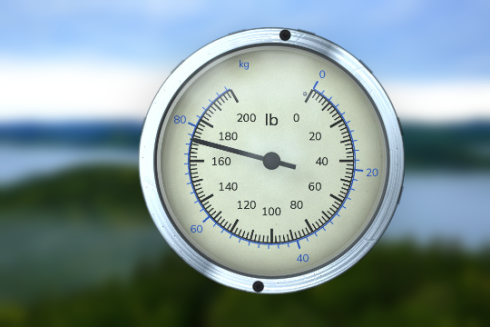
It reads 170 lb
